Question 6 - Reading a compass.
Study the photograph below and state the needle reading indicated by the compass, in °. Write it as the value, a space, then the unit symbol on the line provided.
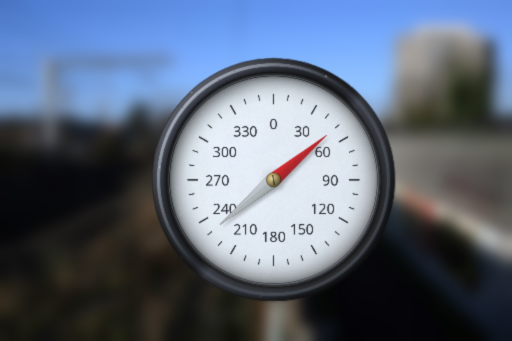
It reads 50 °
